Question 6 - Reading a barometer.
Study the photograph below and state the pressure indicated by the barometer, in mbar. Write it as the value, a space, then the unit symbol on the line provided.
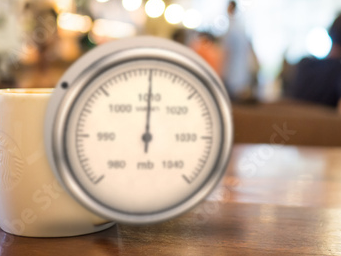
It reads 1010 mbar
